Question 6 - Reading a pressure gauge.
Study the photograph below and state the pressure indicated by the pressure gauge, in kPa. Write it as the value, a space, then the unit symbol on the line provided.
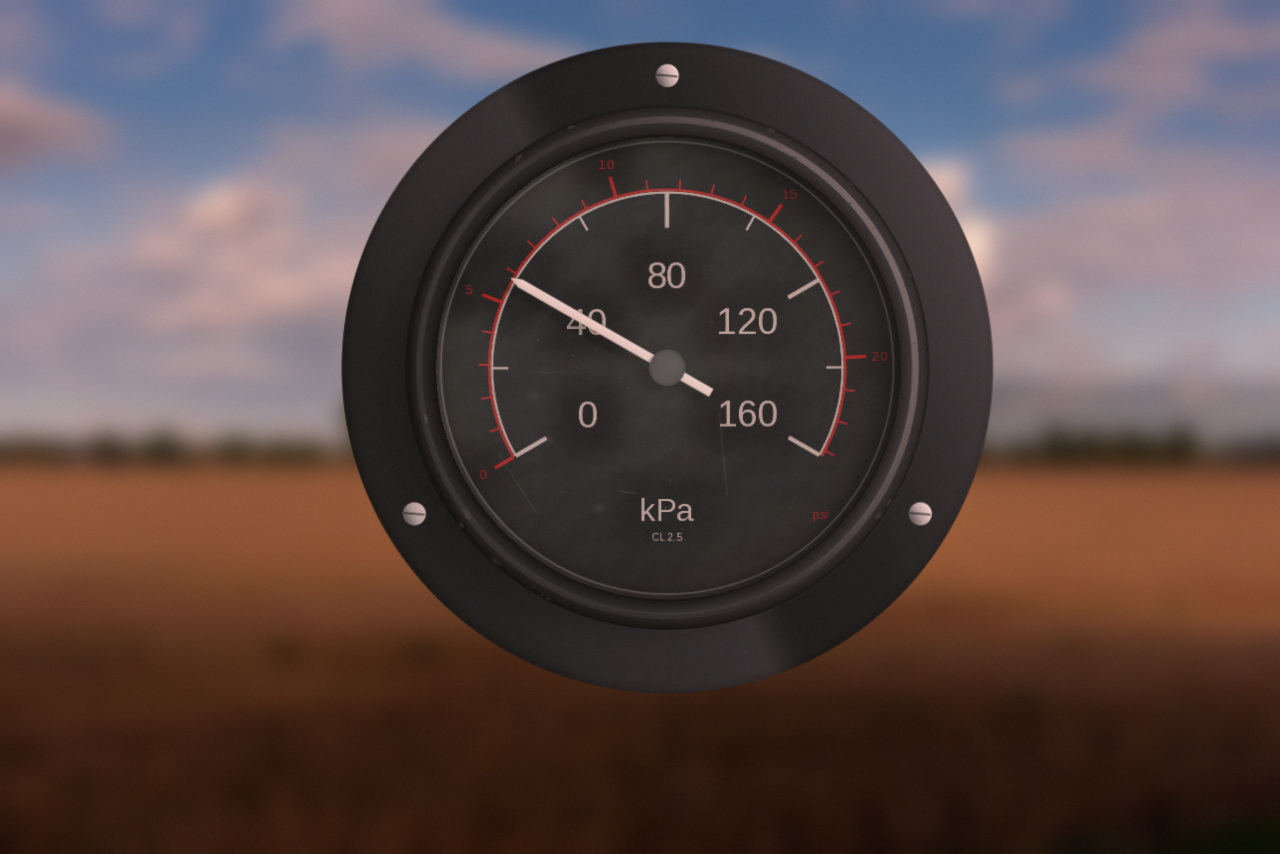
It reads 40 kPa
